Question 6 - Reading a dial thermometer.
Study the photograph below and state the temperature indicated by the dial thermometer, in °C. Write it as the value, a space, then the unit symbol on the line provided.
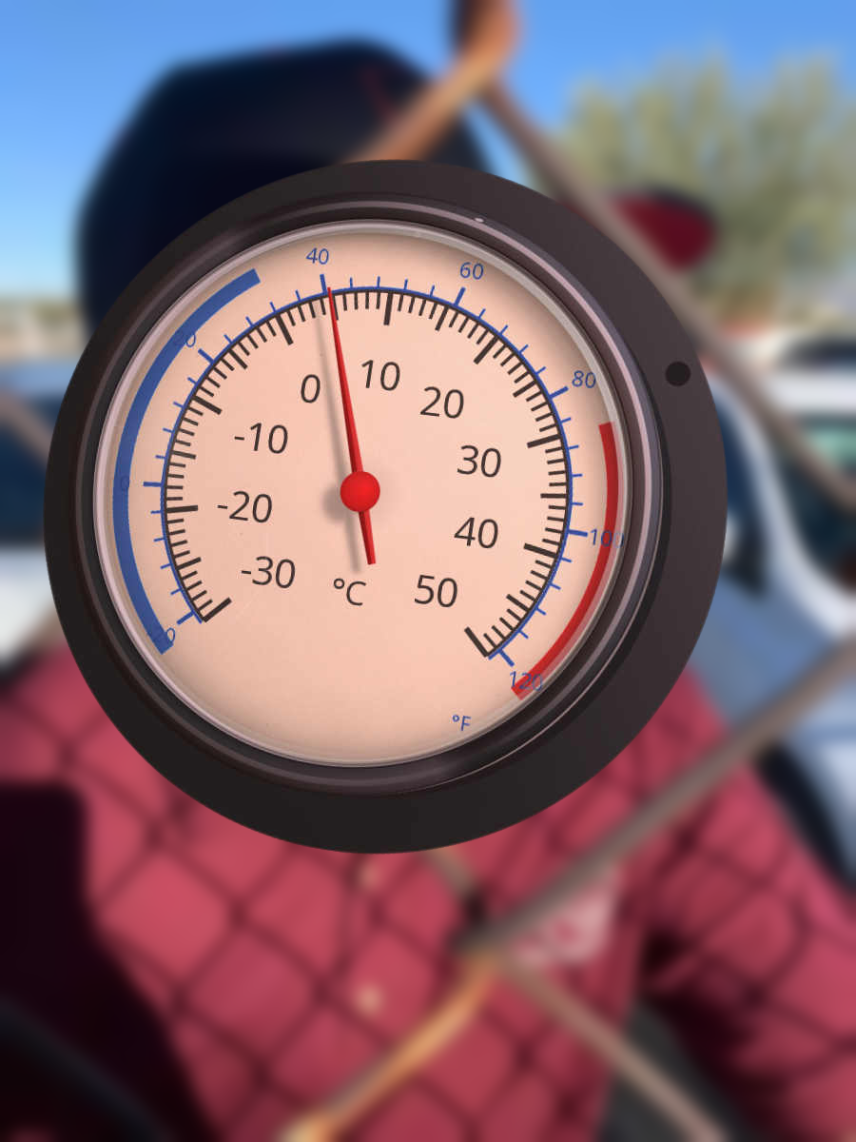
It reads 5 °C
